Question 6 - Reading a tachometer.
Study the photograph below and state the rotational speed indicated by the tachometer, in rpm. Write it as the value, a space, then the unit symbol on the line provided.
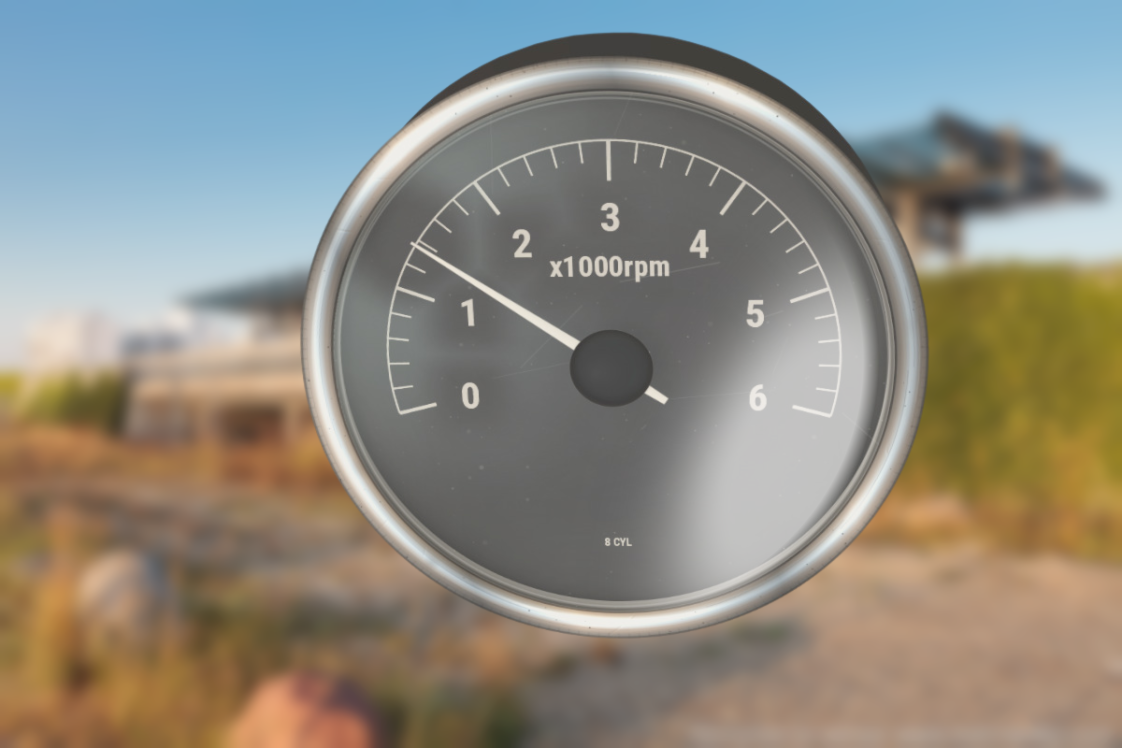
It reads 1400 rpm
